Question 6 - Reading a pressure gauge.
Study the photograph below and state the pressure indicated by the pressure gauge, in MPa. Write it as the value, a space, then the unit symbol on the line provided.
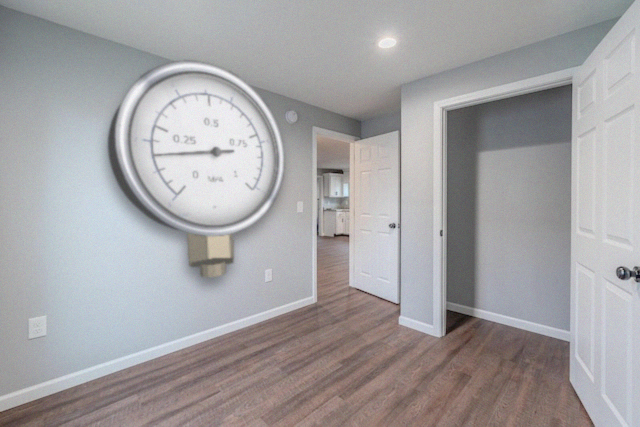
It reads 0.15 MPa
